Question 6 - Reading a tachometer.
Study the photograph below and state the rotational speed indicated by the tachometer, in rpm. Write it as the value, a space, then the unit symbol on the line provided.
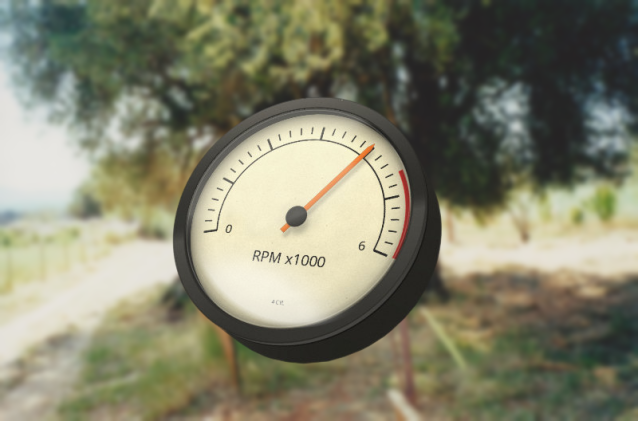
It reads 4000 rpm
